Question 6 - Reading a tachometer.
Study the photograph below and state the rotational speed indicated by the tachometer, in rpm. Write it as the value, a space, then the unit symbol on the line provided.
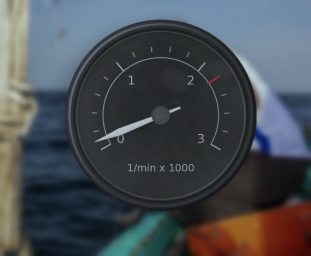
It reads 100 rpm
